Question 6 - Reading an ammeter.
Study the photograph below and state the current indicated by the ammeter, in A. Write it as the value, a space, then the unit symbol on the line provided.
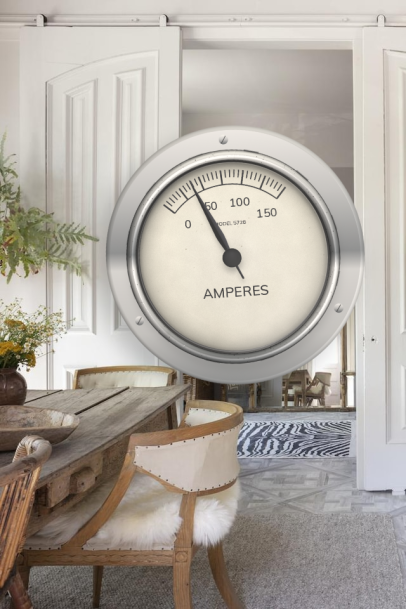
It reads 40 A
